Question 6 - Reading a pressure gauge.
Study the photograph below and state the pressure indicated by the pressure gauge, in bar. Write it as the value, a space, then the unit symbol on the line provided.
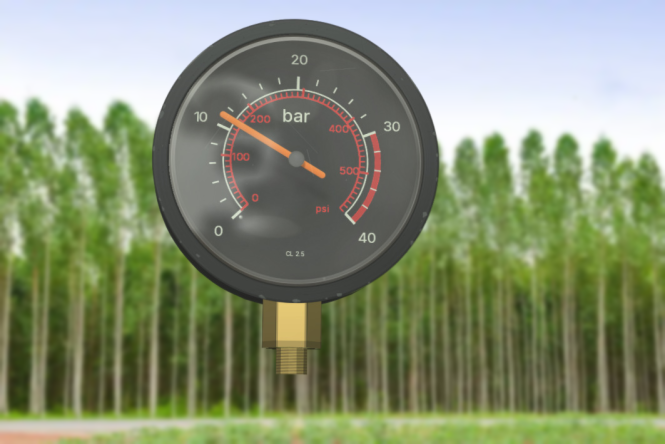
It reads 11 bar
